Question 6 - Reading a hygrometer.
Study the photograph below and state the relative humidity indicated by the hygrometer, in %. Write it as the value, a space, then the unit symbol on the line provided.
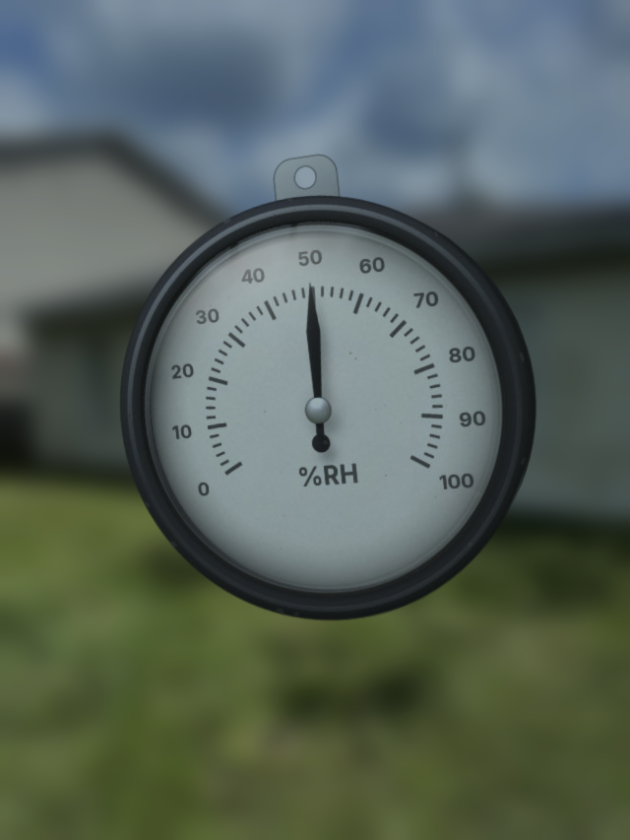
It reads 50 %
